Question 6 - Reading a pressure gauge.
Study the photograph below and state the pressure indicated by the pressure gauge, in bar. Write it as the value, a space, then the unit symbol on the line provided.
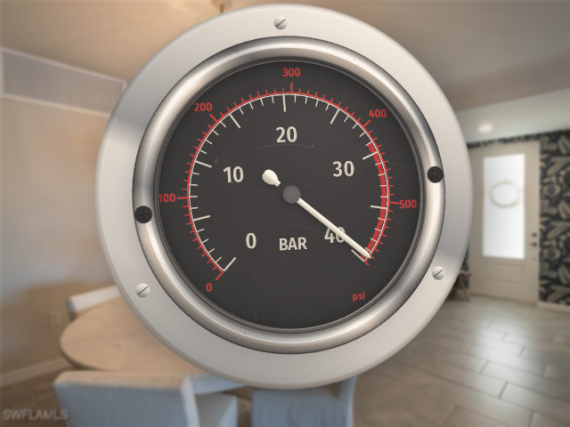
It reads 39.5 bar
